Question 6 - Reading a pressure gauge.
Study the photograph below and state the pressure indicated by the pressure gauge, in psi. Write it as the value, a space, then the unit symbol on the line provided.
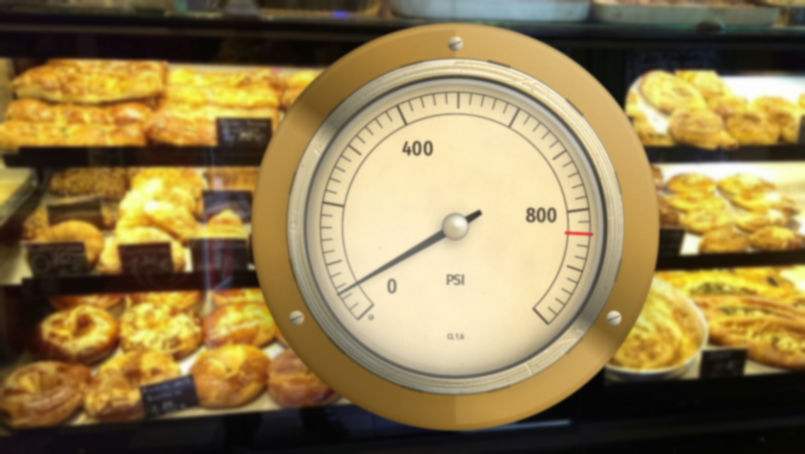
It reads 50 psi
